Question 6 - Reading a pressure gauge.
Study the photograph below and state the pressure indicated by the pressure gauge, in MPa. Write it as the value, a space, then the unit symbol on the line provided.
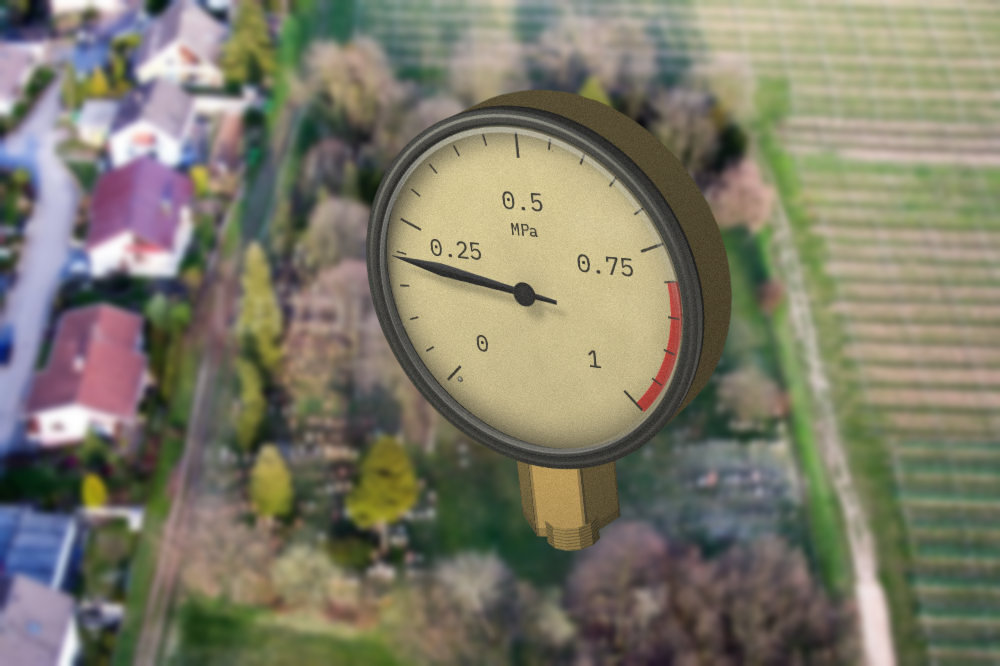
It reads 0.2 MPa
